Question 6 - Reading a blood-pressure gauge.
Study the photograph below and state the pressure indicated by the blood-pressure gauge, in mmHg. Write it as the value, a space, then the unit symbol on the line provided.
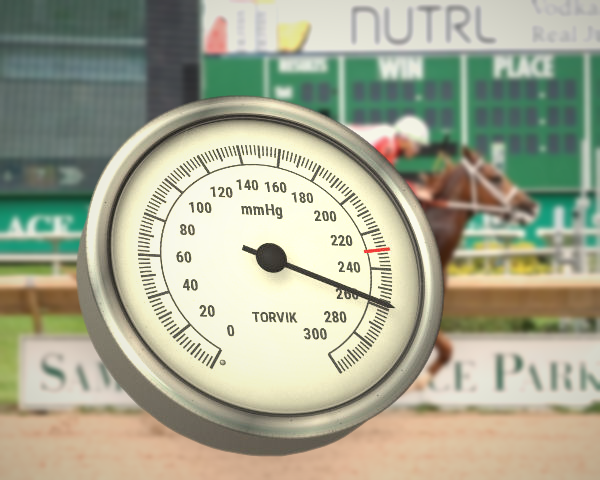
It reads 260 mmHg
